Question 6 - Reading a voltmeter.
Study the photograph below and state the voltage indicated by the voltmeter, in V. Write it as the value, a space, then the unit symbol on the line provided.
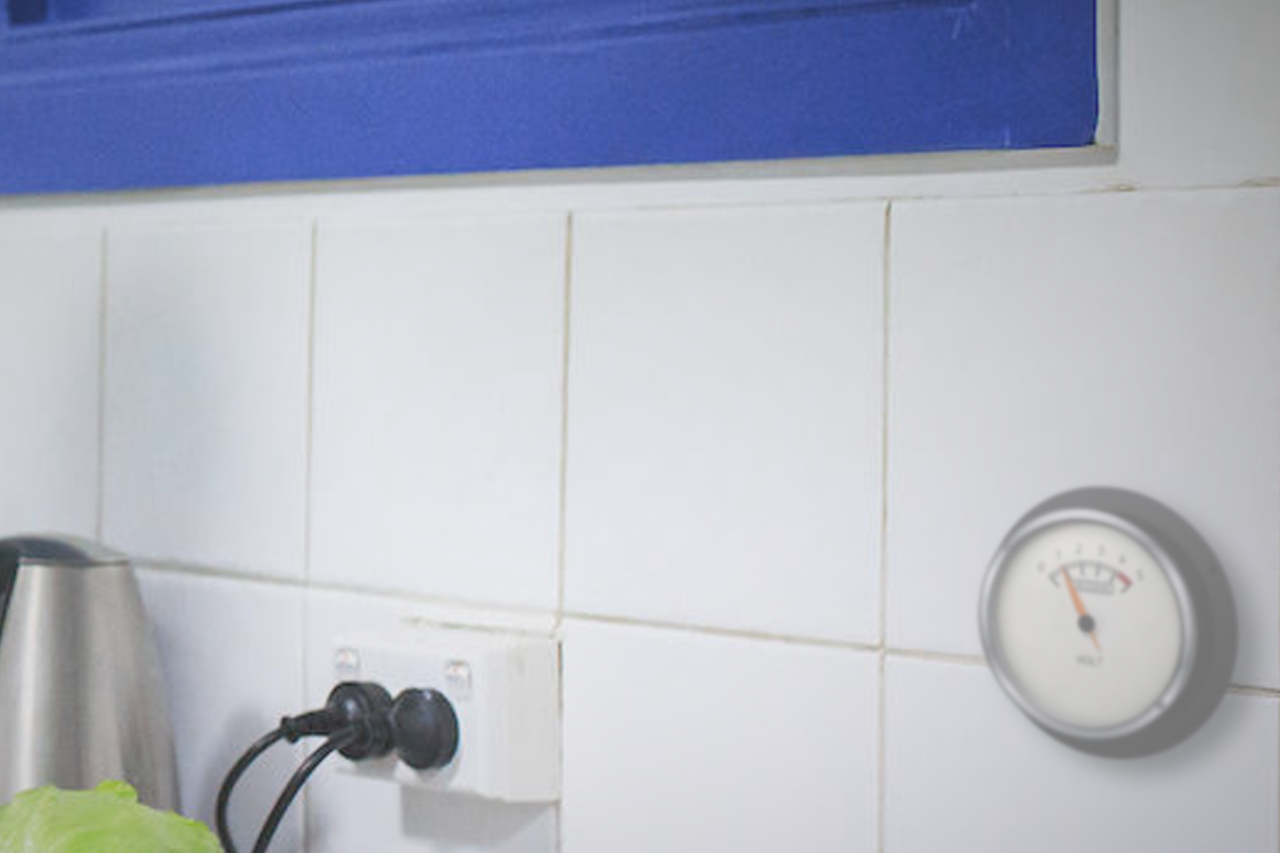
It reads 1 V
